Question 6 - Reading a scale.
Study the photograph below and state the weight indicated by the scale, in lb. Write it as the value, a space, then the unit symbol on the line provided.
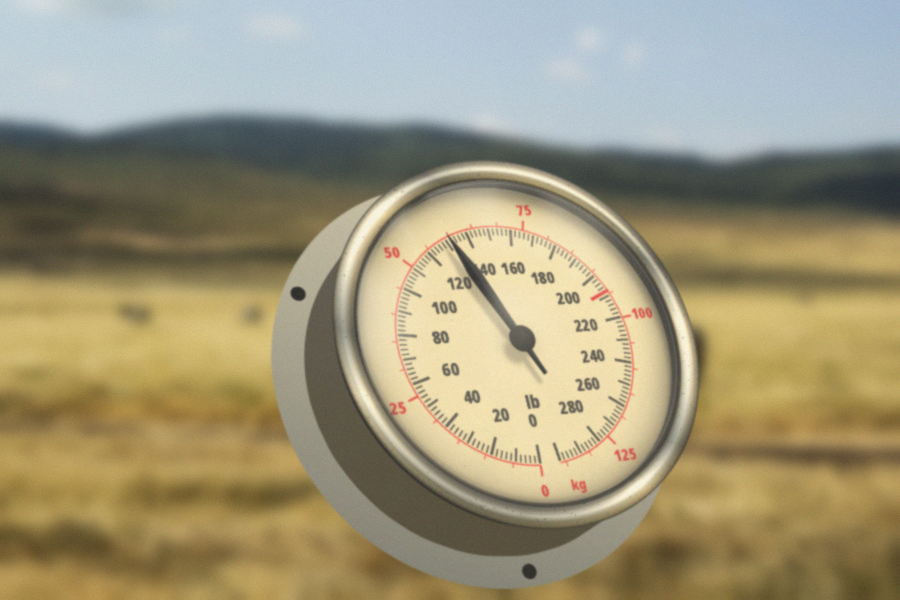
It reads 130 lb
